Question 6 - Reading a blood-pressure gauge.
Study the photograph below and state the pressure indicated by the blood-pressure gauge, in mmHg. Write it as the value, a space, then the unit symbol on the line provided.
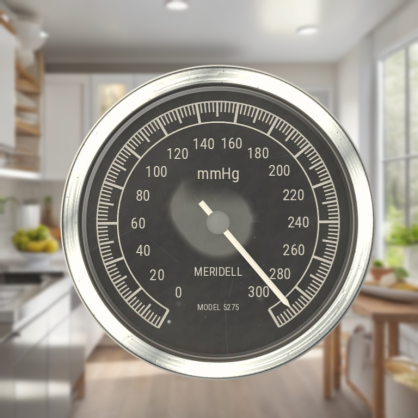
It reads 290 mmHg
